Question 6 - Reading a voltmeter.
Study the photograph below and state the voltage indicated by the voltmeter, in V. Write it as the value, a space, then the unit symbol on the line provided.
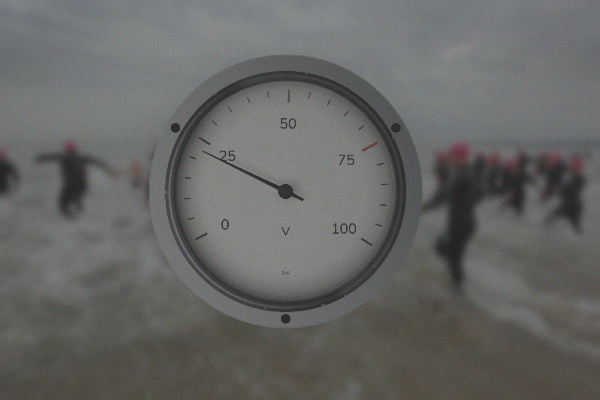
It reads 22.5 V
